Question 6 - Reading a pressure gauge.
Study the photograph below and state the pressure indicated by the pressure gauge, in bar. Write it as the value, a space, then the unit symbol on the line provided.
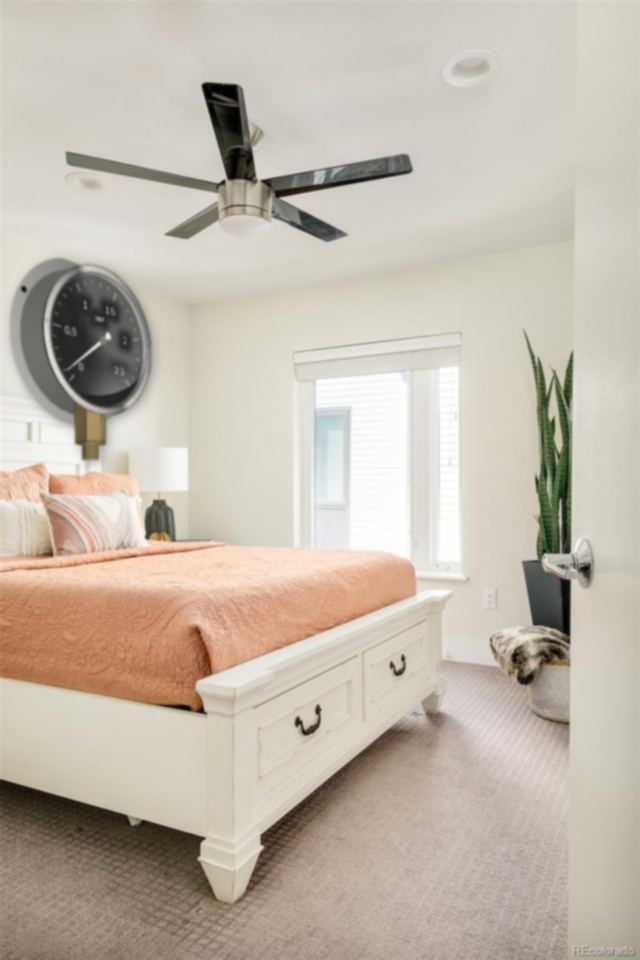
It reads 0.1 bar
